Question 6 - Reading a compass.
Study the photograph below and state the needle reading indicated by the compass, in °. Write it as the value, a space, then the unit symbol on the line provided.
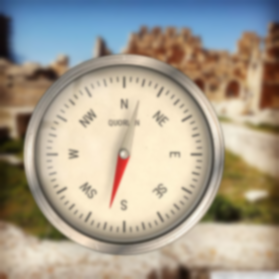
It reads 195 °
